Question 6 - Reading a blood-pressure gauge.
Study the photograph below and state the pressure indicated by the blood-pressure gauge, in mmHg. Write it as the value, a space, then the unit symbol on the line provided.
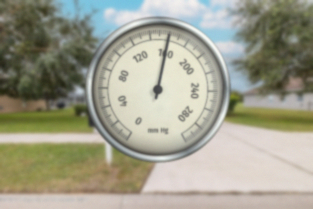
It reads 160 mmHg
